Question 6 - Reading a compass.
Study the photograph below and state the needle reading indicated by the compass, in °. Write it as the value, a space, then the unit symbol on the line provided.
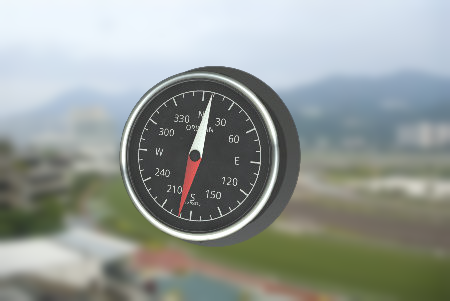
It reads 190 °
